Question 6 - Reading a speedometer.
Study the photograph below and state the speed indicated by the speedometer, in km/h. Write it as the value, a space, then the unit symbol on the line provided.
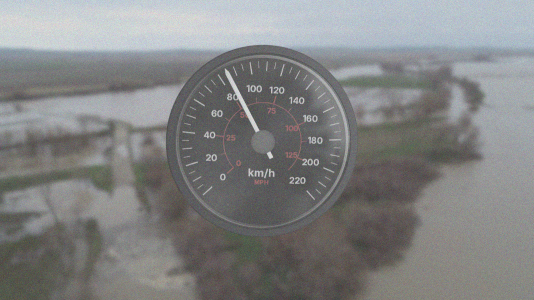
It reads 85 km/h
